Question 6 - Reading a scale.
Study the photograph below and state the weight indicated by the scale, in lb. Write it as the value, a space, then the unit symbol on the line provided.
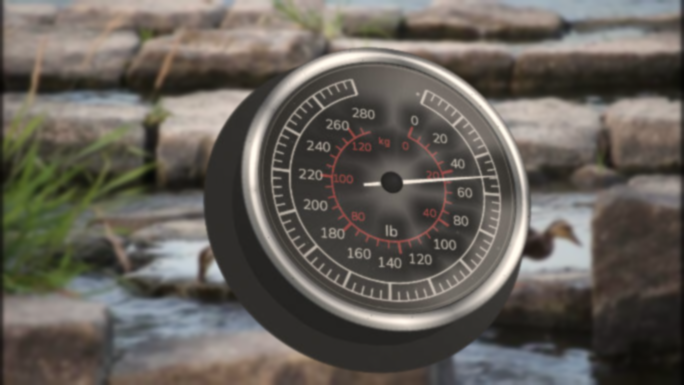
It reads 52 lb
